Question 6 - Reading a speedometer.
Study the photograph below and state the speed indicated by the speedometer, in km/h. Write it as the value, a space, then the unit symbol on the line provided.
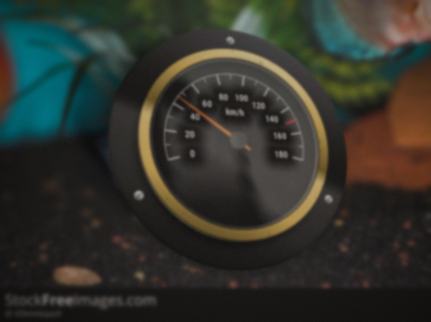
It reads 45 km/h
